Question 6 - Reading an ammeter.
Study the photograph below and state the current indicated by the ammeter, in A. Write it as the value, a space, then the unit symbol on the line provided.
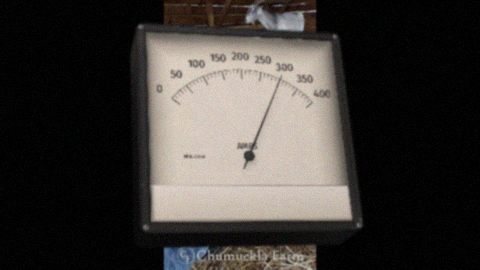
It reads 300 A
